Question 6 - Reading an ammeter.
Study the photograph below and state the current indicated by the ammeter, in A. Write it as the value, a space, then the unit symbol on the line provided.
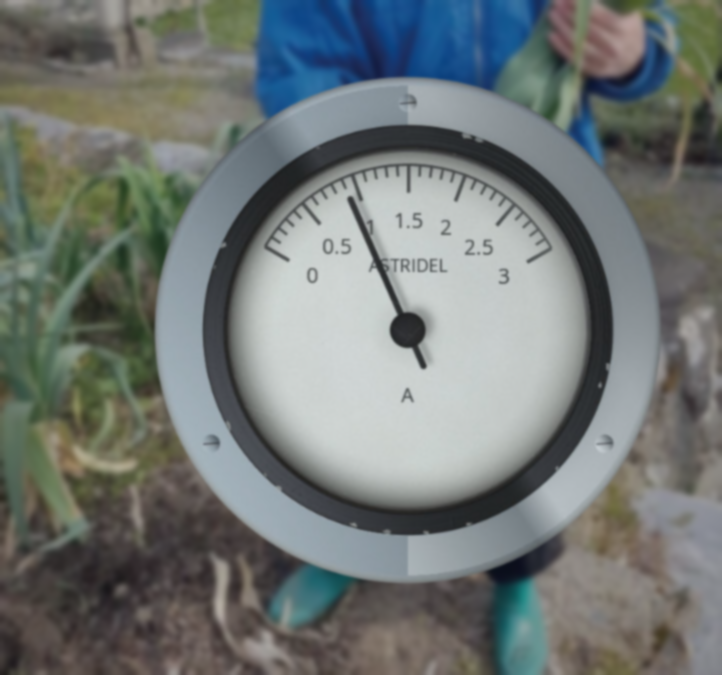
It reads 0.9 A
